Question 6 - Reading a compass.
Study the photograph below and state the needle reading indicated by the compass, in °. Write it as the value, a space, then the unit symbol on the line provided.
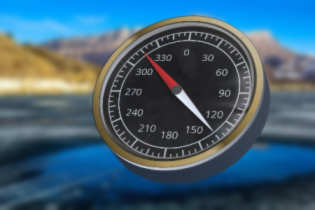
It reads 315 °
